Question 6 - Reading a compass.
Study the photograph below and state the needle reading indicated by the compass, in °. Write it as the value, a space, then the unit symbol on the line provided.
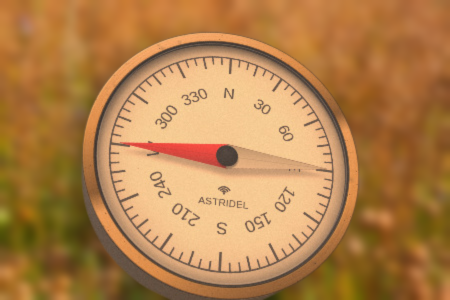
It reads 270 °
